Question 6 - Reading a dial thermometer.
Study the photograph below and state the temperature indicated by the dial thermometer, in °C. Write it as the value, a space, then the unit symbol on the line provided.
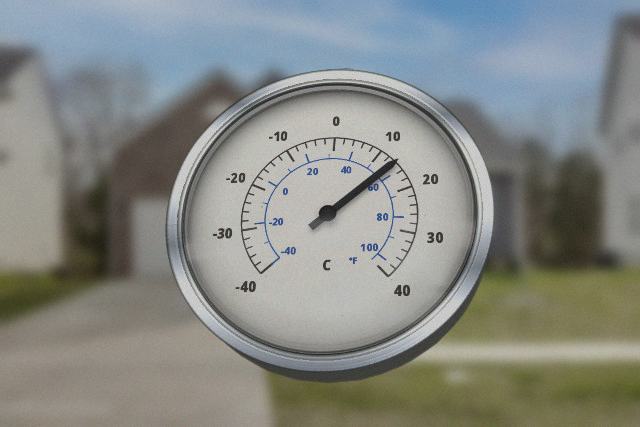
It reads 14 °C
